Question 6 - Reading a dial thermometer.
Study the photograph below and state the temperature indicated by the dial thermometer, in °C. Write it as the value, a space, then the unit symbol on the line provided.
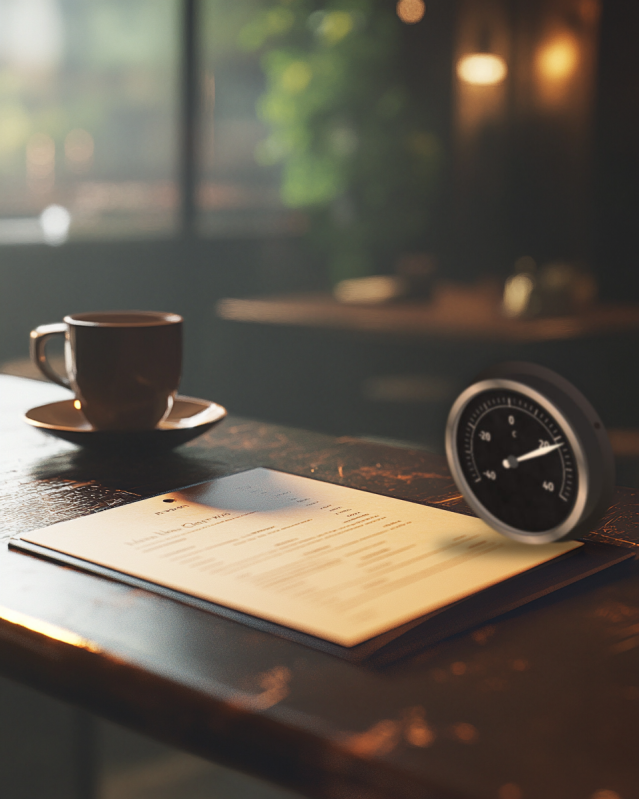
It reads 22 °C
